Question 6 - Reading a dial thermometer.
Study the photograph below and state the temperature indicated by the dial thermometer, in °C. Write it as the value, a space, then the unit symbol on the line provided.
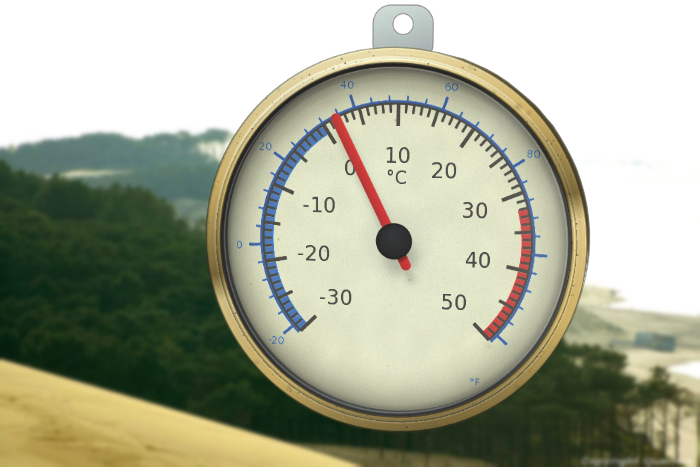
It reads 2 °C
